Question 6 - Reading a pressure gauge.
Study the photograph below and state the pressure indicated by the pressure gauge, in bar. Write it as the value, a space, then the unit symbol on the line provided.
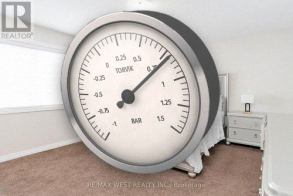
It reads 0.8 bar
